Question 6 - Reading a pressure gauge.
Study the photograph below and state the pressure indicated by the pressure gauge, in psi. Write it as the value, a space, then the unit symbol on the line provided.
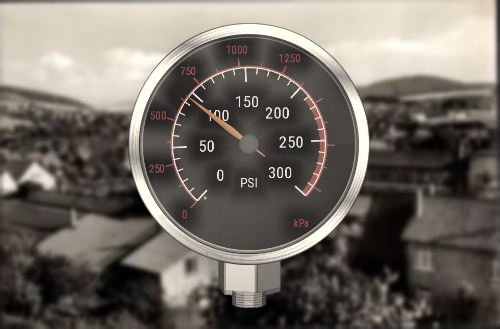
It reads 95 psi
